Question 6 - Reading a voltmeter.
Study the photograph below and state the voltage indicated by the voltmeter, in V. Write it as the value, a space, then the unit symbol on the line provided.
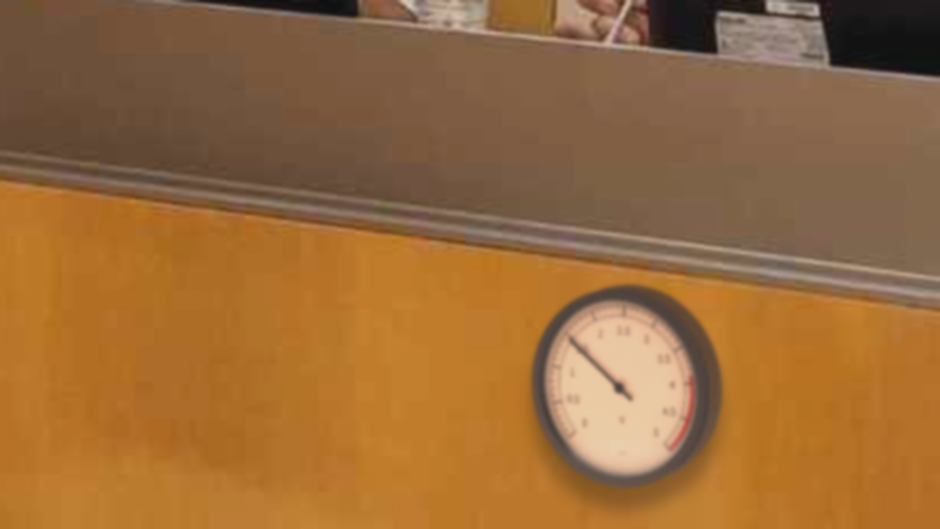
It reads 1.5 V
